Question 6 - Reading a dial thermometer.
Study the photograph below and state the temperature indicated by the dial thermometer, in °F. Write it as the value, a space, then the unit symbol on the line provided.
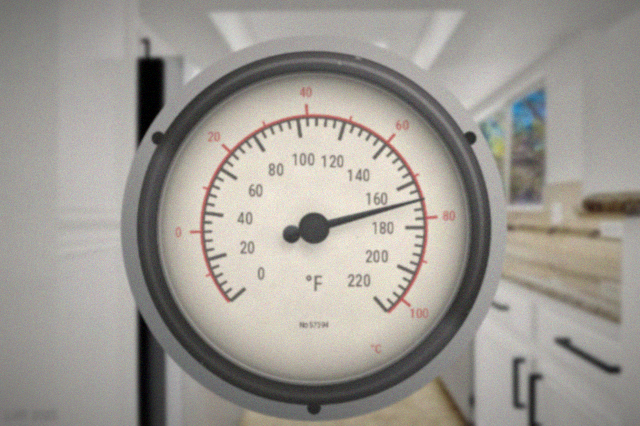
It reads 168 °F
